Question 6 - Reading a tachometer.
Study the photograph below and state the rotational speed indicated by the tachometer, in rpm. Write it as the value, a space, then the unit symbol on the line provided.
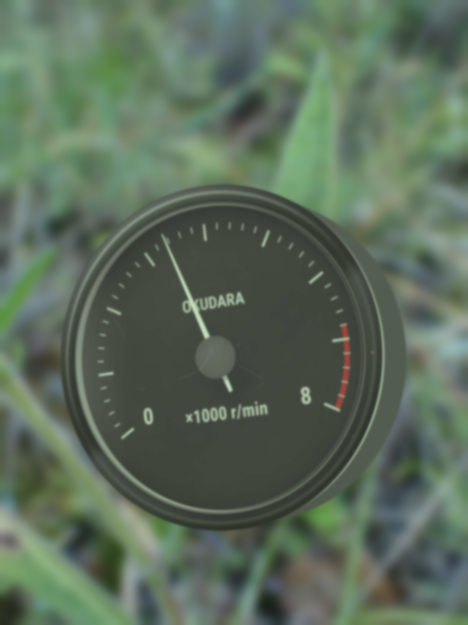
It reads 3400 rpm
